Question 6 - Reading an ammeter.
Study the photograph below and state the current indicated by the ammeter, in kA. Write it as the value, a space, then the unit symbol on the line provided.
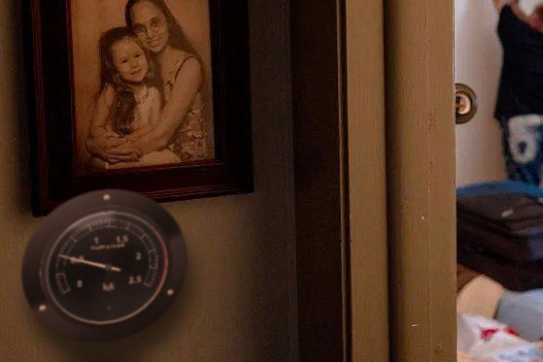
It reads 0.5 kA
